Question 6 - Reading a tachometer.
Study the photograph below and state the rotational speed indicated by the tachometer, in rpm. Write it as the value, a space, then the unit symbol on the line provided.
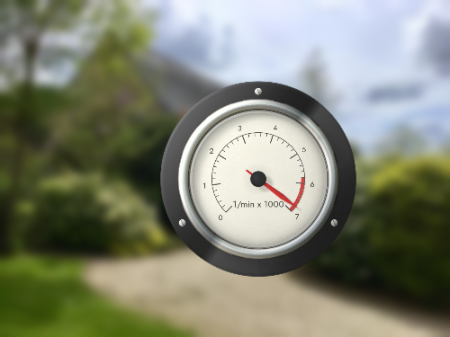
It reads 6800 rpm
